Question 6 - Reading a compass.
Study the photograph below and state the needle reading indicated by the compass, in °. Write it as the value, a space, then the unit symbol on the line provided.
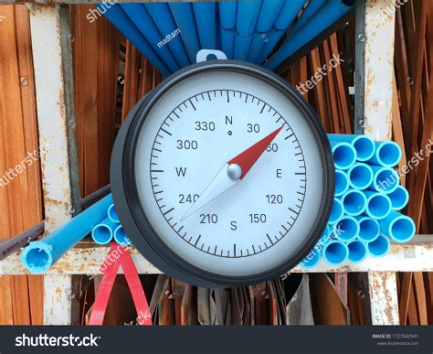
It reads 50 °
